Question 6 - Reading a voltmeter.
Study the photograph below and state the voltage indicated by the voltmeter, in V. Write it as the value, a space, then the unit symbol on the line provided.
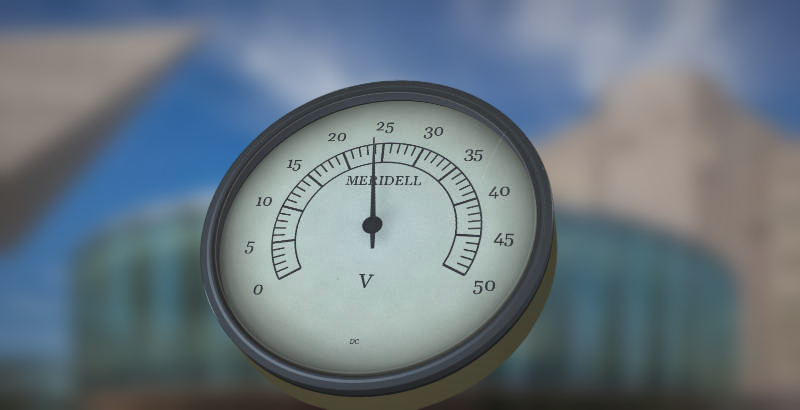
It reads 24 V
